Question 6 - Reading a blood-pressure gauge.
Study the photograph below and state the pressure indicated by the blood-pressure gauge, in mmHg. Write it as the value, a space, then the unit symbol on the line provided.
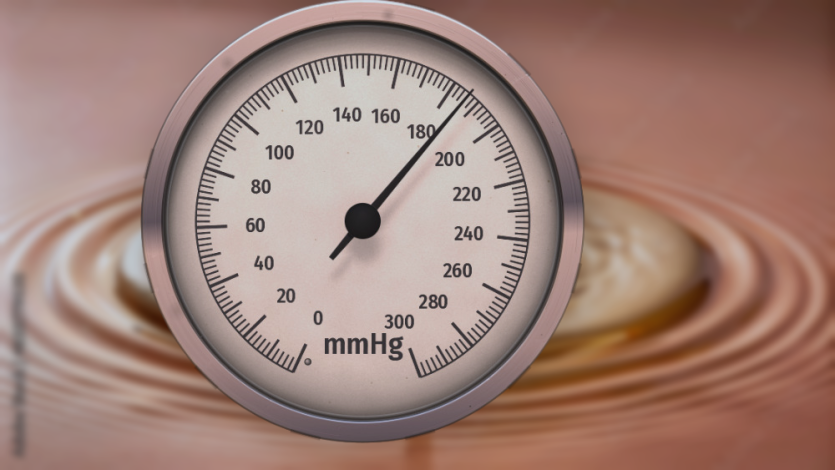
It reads 186 mmHg
